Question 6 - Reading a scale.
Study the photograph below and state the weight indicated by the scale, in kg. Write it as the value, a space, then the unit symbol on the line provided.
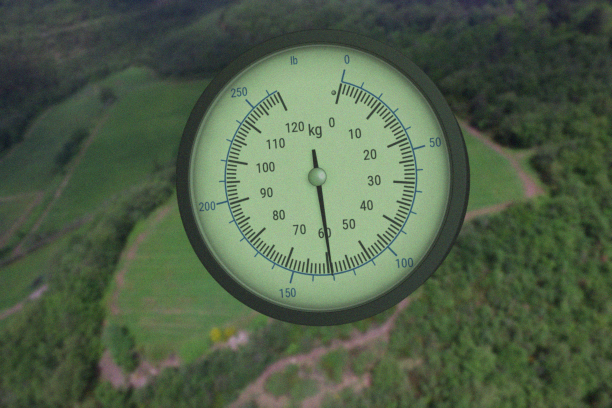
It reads 59 kg
